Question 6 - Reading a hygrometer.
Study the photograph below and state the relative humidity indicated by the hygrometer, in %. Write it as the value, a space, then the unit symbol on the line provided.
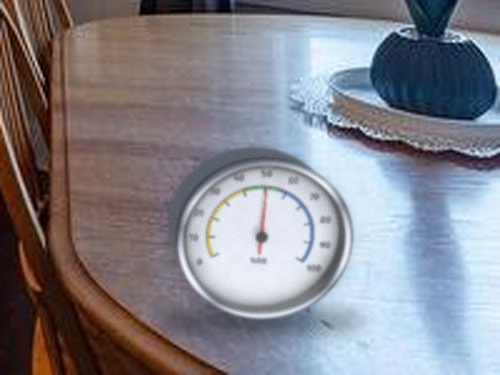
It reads 50 %
